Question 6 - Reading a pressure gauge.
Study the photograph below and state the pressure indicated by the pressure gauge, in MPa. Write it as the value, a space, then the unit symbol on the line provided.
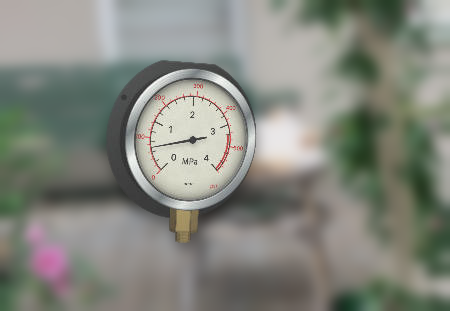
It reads 0.5 MPa
